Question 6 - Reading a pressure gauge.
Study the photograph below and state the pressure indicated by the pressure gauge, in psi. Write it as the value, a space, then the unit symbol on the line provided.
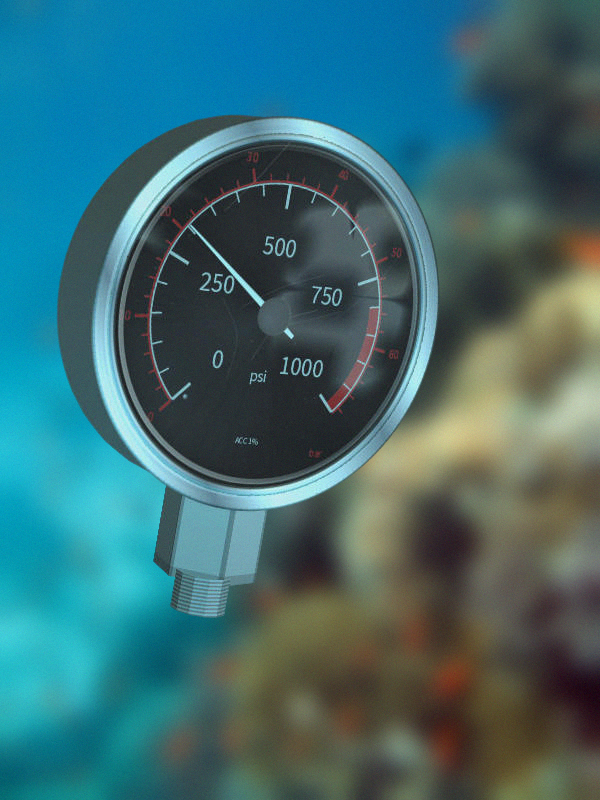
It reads 300 psi
